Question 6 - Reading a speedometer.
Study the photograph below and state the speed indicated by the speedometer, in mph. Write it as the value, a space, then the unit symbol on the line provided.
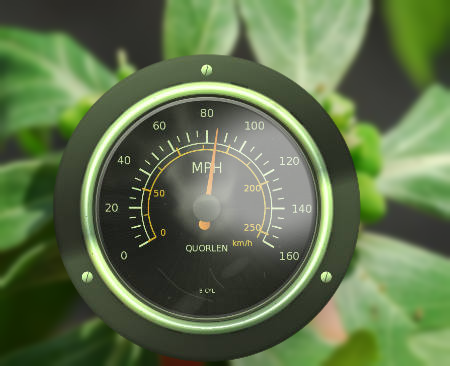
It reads 85 mph
